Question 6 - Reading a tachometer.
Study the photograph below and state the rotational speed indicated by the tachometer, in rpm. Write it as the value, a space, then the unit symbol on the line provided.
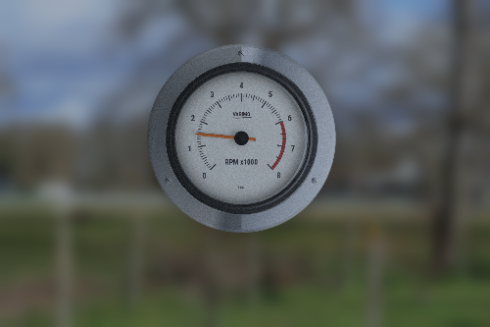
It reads 1500 rpm
